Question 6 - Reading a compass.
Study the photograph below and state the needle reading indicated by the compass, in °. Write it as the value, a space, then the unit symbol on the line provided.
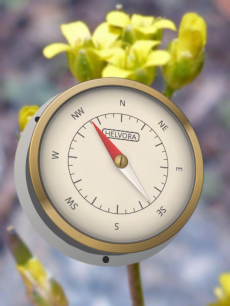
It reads 320 °
